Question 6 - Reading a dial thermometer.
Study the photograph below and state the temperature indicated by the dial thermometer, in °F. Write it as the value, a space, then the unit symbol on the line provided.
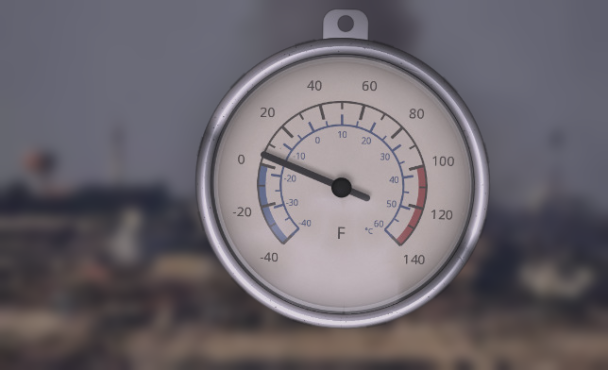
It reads 5 °F
